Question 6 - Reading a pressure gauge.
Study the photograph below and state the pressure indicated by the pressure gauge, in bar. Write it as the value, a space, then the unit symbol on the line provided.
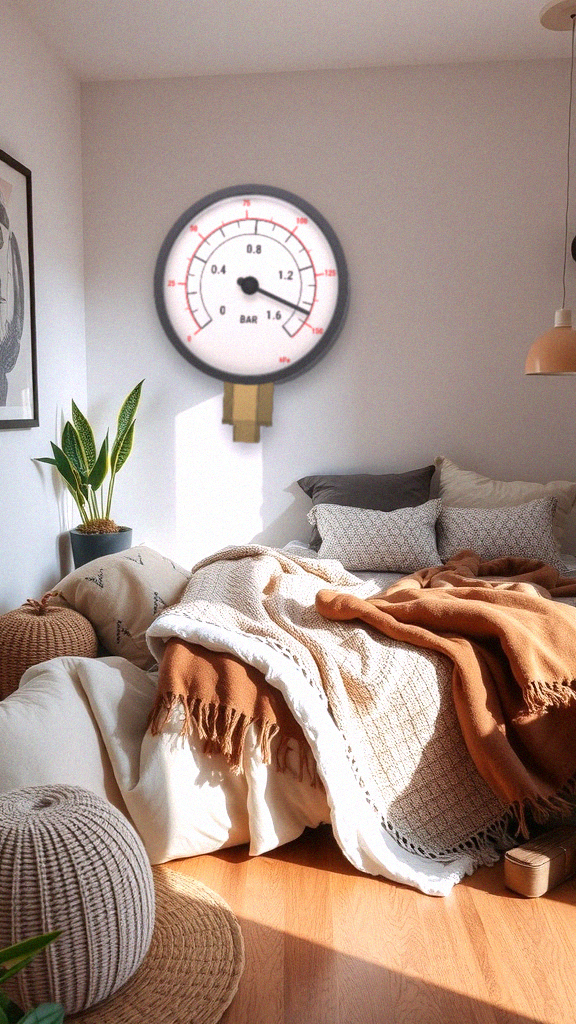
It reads 1.45 bar
